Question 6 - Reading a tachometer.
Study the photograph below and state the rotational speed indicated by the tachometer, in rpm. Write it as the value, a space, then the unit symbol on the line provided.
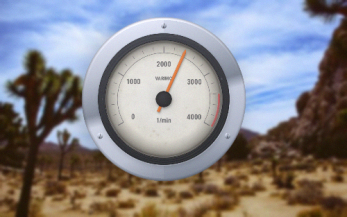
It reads 2400 rpm
